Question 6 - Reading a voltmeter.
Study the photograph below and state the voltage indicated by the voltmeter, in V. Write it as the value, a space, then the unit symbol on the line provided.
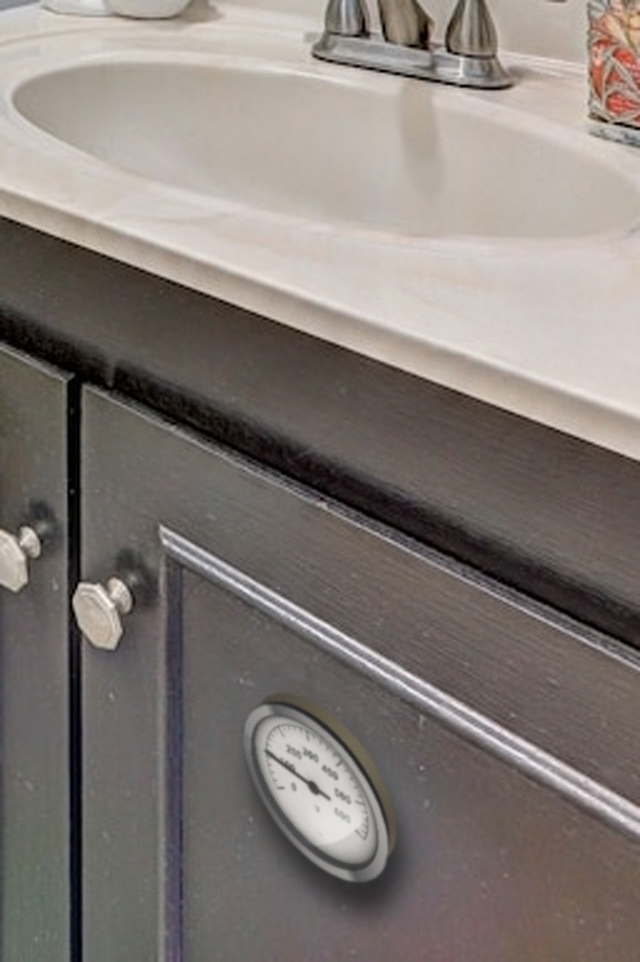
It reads 100 V
